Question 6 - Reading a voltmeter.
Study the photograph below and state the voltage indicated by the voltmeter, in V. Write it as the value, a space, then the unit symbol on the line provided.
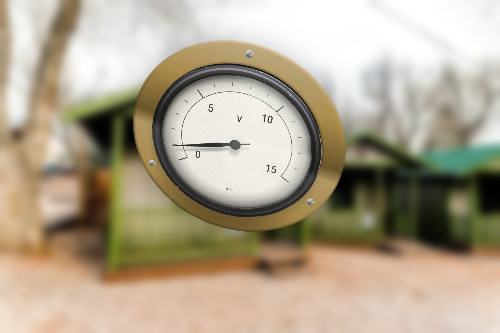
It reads 1 V
